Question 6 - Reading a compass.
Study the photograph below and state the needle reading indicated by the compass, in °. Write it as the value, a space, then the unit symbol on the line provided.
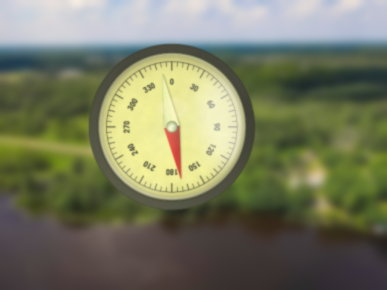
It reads 170 °
